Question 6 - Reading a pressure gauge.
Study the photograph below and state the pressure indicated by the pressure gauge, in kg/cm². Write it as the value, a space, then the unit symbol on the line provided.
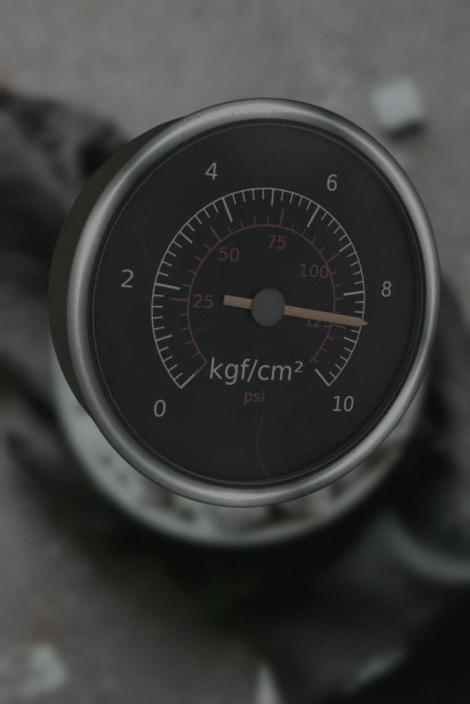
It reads 8.6 kg/cm²
